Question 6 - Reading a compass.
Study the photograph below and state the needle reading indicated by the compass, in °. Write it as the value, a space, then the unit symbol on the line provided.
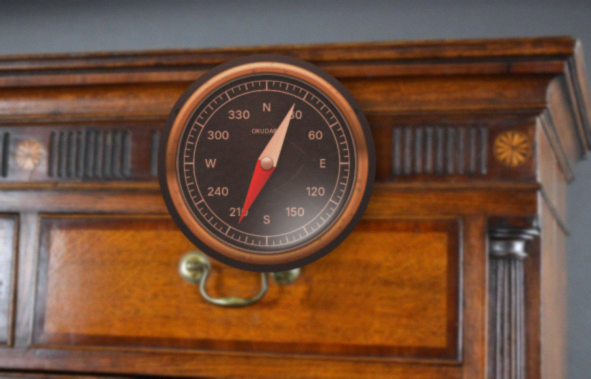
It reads 205 °
